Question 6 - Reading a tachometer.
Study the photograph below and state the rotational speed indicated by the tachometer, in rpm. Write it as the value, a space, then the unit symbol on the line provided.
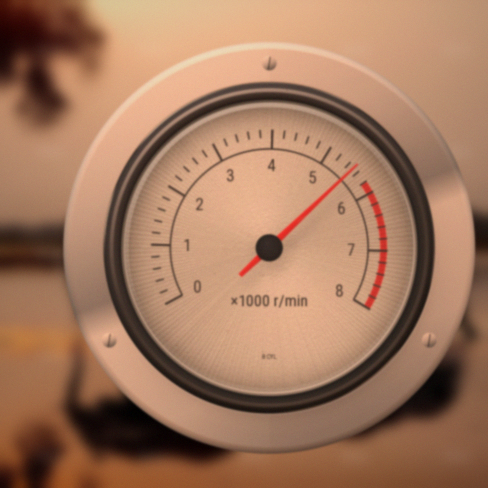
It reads 5500 rpm
